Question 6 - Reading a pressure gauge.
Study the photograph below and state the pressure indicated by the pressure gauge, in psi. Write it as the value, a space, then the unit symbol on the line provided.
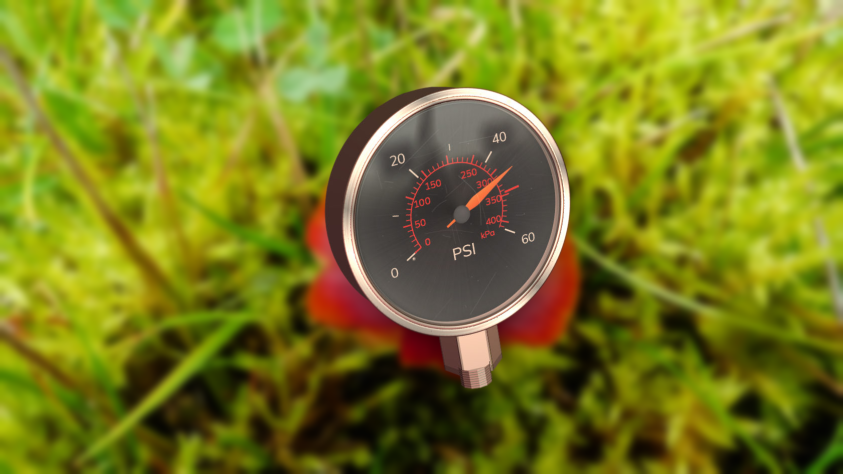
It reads 45 psi
